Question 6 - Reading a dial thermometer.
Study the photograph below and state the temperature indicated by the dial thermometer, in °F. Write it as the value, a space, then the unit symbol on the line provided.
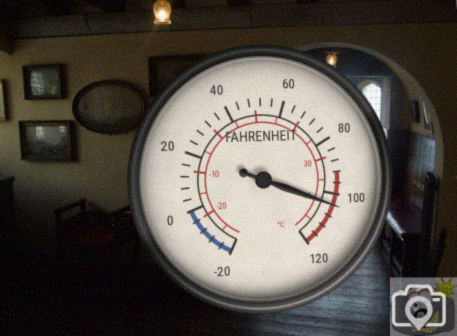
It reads 104 °F
